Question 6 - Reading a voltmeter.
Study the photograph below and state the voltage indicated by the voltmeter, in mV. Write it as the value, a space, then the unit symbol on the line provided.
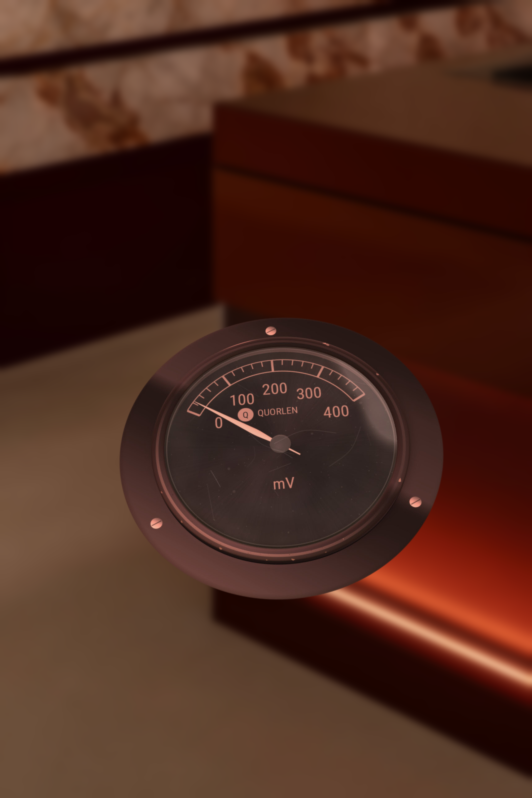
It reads 20 mV
